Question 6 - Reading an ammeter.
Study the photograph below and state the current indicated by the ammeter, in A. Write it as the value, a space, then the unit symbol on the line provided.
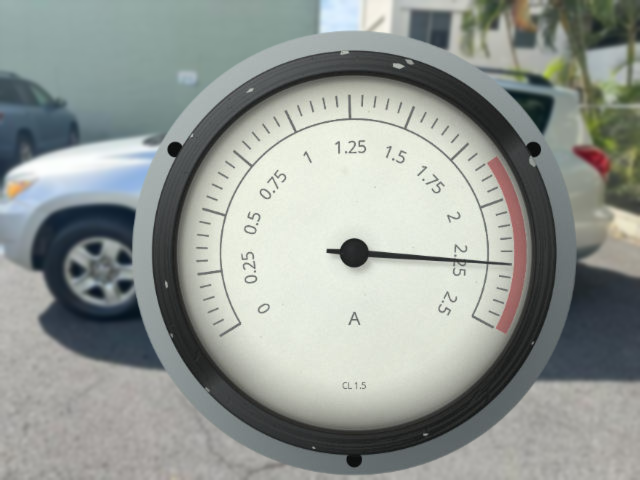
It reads 2.25 A
